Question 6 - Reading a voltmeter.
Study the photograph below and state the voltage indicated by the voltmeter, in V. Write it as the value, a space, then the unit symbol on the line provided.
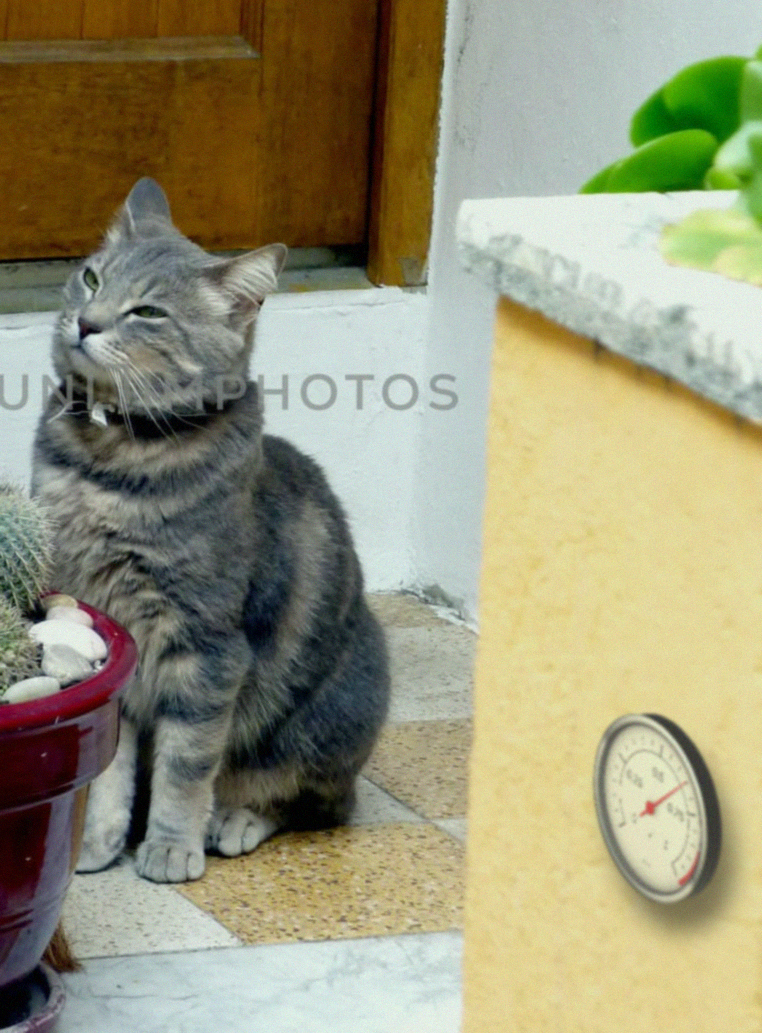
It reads 0.65 V
